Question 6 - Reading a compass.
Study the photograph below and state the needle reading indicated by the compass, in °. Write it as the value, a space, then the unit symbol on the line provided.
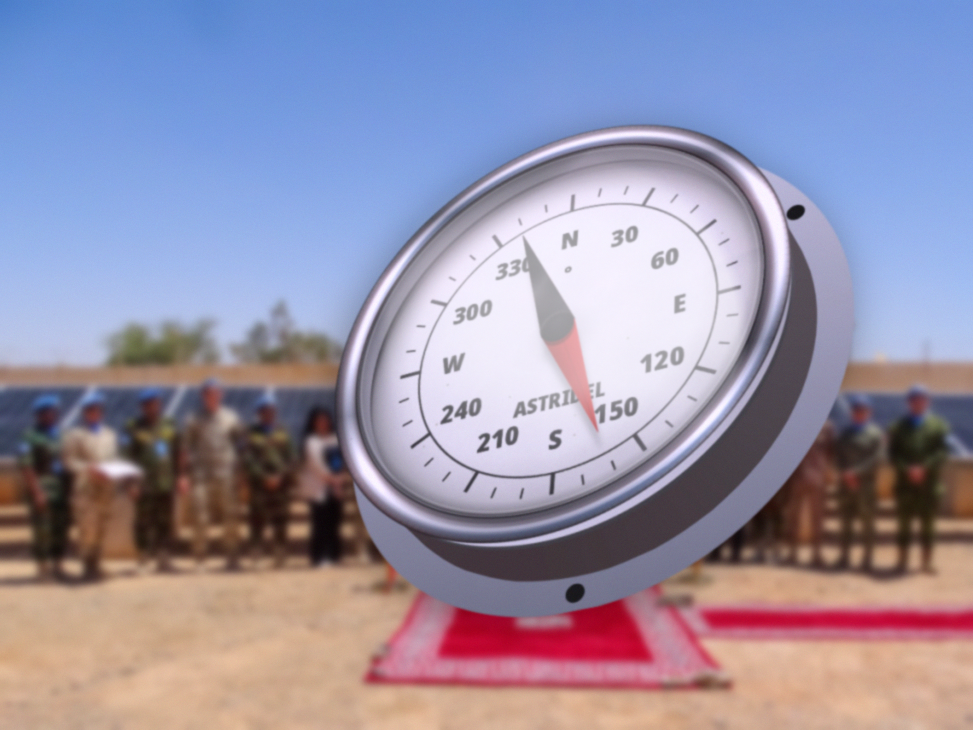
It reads 160 °
